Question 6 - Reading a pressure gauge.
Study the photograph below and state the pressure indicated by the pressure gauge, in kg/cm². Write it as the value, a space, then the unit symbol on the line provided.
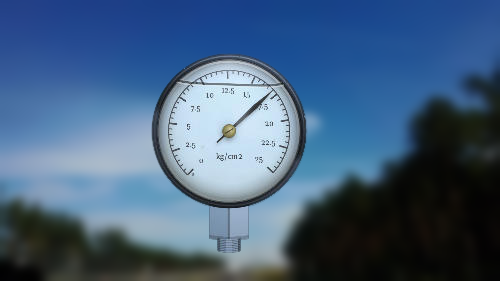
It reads 17 kg/cm²
